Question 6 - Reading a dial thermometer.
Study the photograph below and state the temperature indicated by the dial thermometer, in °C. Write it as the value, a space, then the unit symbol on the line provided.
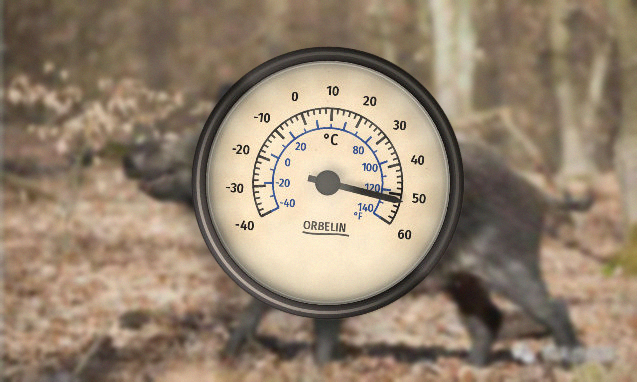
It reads 52 °C
